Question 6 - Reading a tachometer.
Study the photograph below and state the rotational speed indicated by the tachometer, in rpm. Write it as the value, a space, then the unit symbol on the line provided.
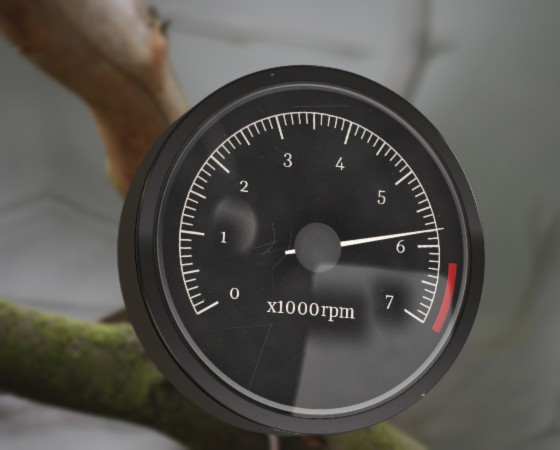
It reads 5800 rpm
